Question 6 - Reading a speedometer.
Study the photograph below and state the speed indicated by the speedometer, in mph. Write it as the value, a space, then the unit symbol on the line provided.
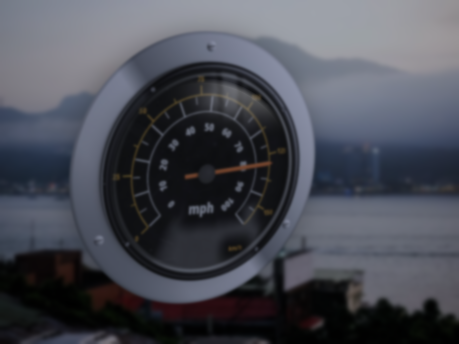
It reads 80 mph
